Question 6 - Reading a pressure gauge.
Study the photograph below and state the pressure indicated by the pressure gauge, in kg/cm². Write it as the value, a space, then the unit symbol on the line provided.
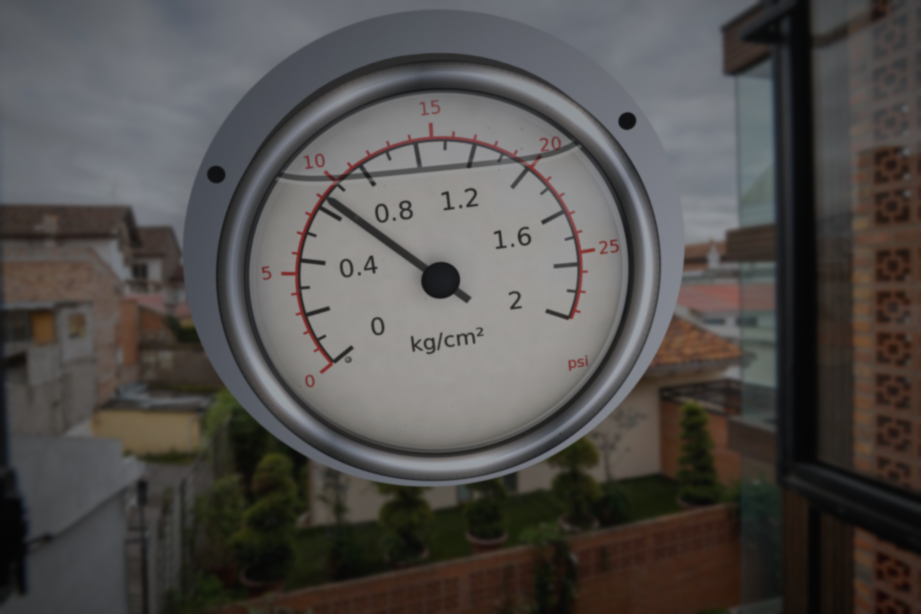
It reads 0.65 kg/cm²
